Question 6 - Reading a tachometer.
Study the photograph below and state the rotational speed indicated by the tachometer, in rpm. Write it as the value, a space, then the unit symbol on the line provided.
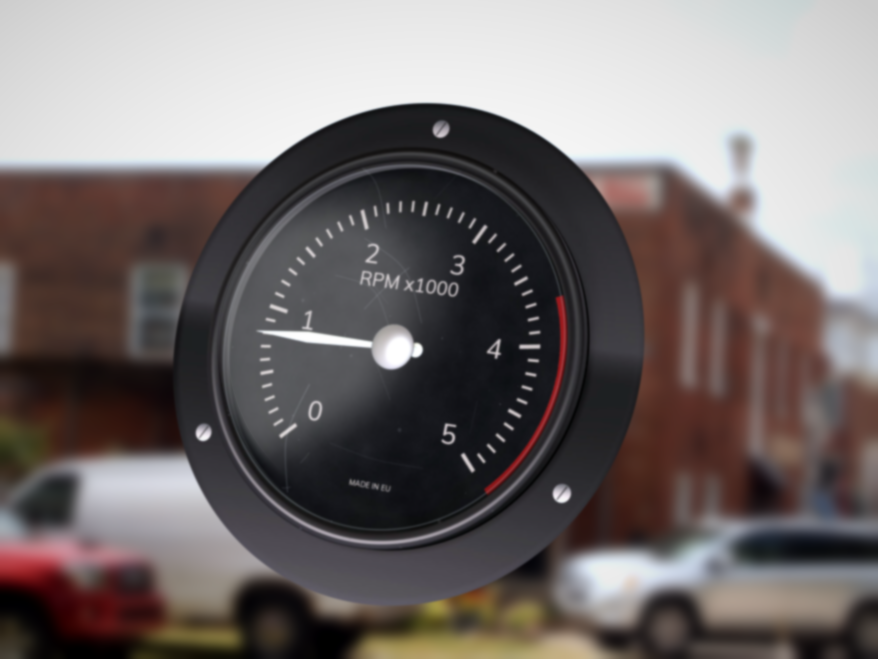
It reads 800 rpm
